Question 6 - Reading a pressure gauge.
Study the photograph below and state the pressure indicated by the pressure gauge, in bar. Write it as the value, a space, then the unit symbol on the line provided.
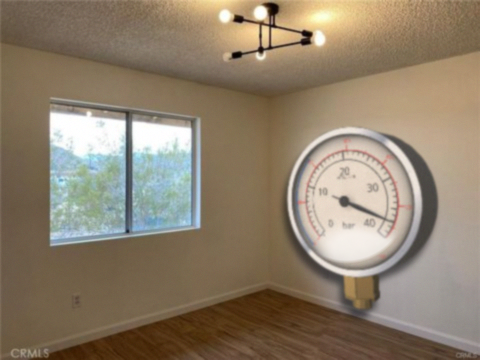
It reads 37 bar
